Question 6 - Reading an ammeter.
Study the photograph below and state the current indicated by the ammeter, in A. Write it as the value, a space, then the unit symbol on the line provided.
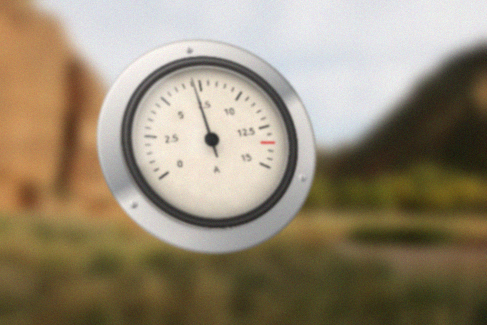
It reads 7 A
